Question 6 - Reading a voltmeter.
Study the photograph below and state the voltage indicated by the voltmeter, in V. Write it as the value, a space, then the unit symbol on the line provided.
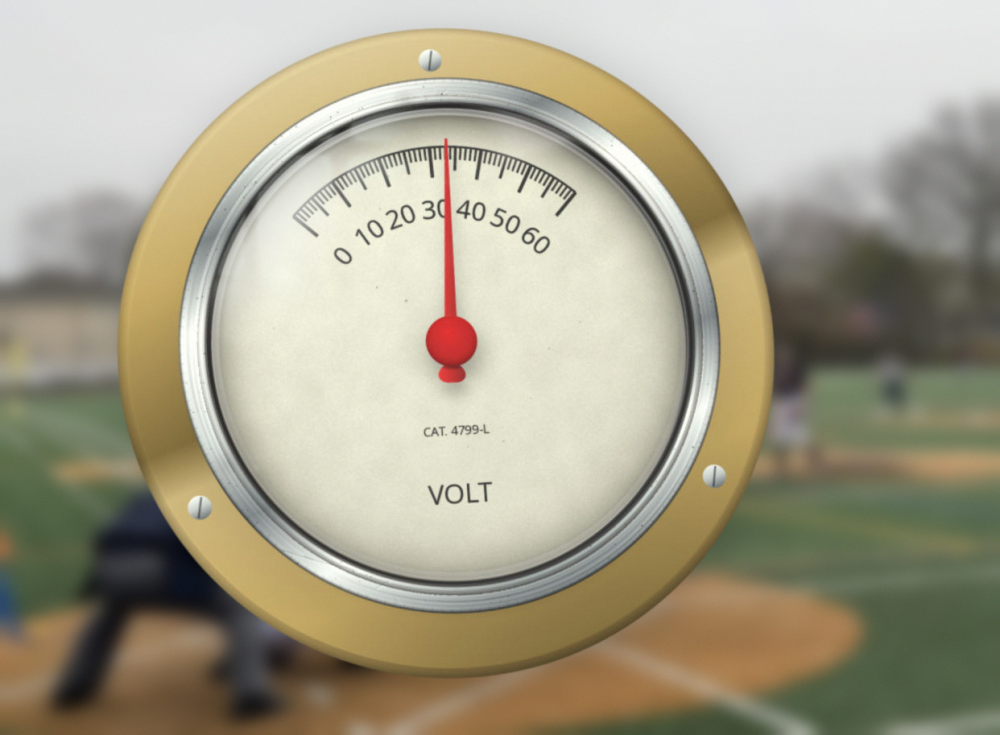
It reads 33 V
